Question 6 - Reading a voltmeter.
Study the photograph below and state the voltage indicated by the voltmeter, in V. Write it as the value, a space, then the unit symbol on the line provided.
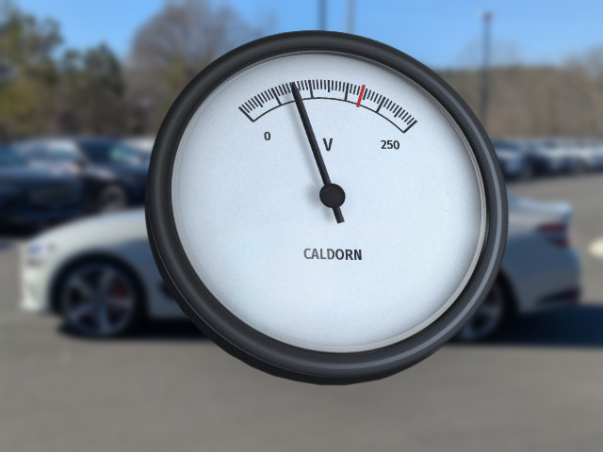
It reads 75 V
